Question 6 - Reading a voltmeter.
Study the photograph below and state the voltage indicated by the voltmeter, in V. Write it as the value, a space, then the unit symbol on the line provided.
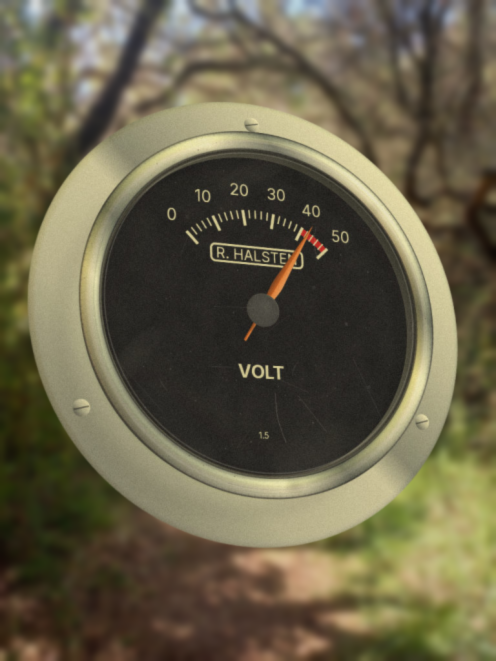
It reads 42 V
